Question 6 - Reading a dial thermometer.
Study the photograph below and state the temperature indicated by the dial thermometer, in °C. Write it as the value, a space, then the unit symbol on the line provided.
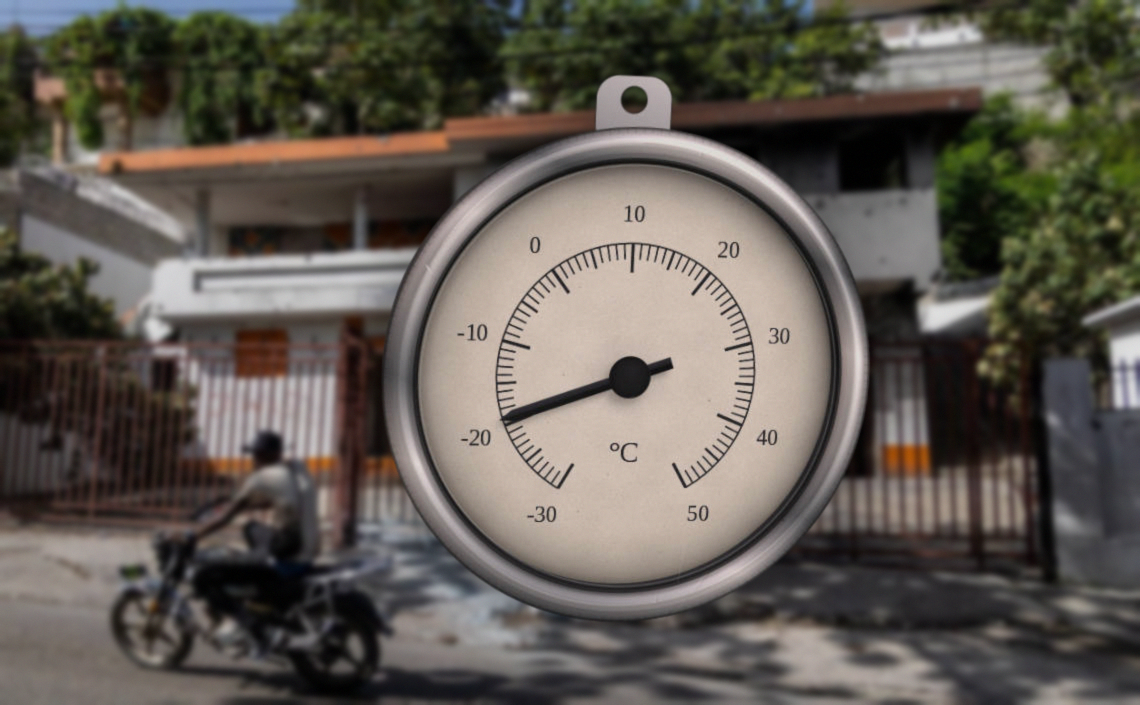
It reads -19 °C
